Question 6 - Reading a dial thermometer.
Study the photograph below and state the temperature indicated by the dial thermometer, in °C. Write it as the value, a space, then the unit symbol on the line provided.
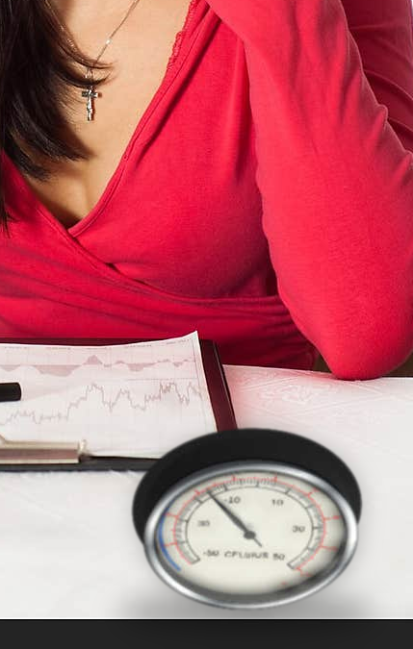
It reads -15 °C
